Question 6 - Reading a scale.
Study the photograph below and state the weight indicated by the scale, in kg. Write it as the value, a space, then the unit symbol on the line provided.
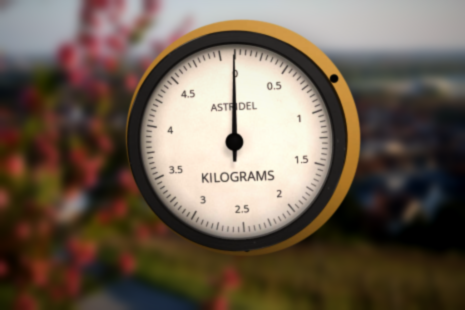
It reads 0 kg
